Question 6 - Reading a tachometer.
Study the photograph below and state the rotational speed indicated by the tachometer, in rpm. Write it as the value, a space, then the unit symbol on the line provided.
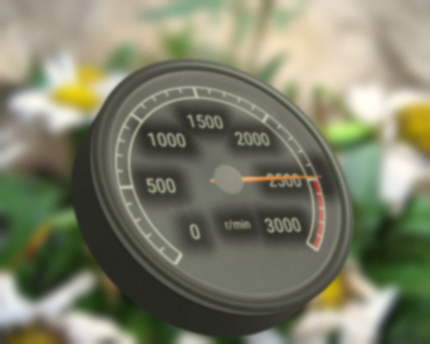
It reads 2500 rpm
